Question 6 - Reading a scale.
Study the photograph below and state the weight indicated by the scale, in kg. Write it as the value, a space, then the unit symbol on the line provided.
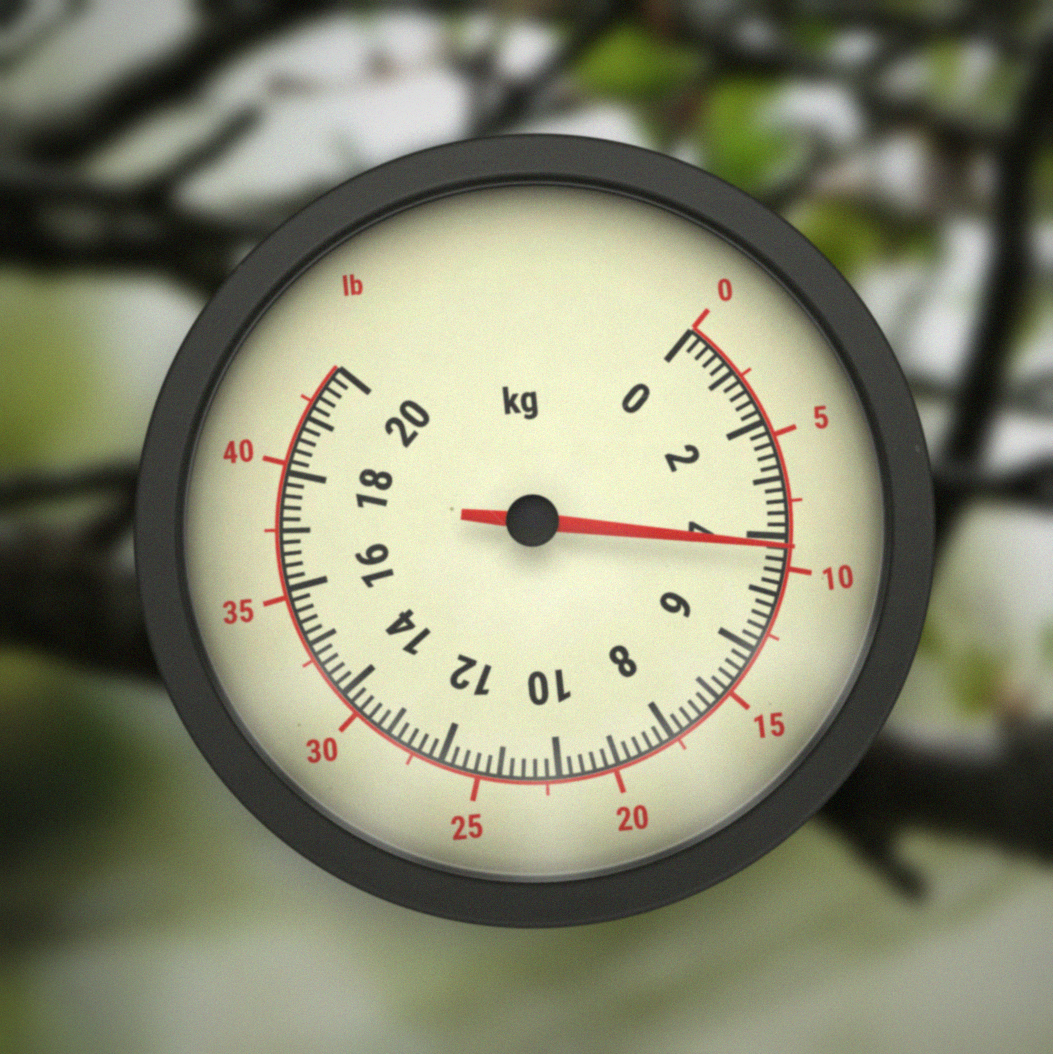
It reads 4.2 kg
